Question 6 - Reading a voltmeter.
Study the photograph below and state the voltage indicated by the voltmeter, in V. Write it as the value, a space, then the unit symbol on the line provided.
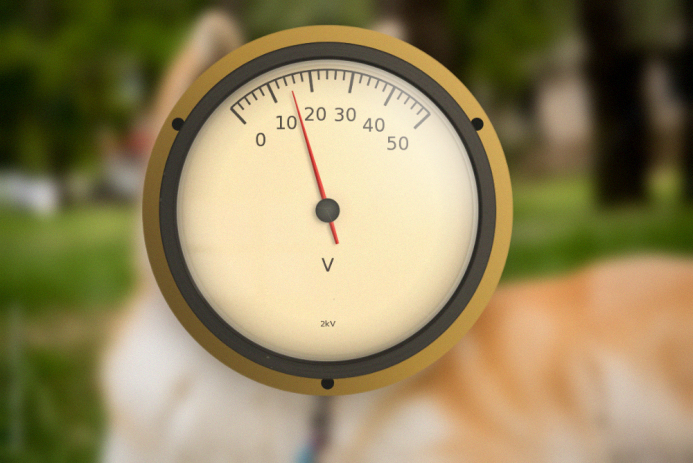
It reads 15 V
